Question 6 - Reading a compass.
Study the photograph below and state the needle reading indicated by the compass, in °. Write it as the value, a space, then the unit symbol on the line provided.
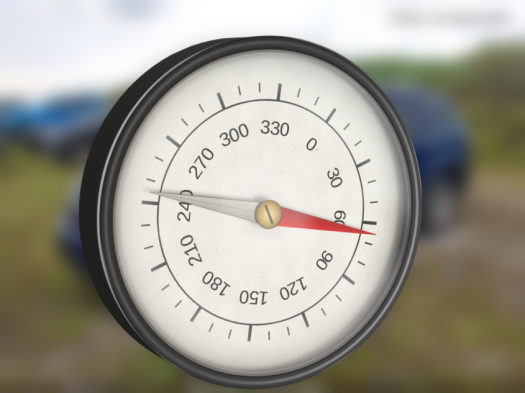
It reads 65 °
